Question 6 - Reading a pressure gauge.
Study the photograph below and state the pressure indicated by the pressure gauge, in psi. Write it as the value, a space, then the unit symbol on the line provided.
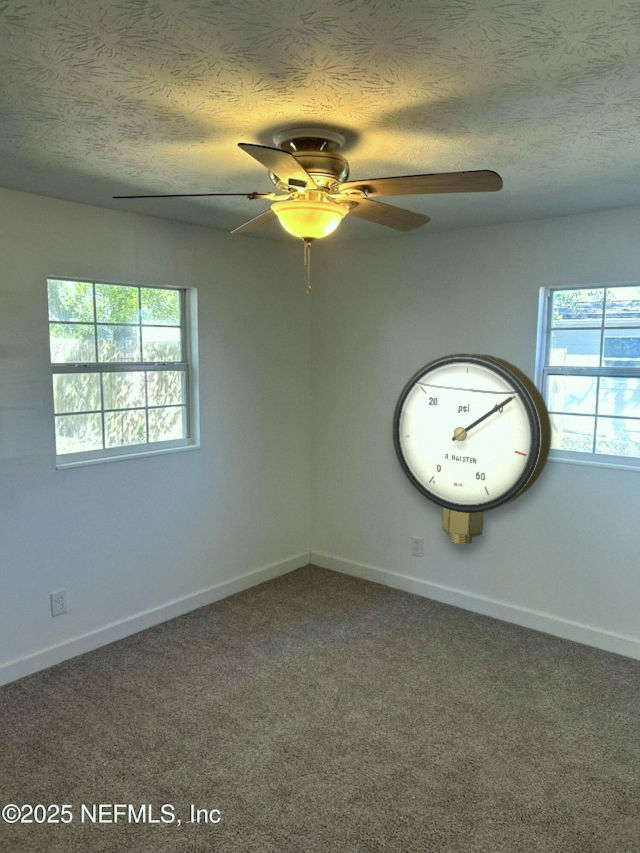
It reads 40 psi
